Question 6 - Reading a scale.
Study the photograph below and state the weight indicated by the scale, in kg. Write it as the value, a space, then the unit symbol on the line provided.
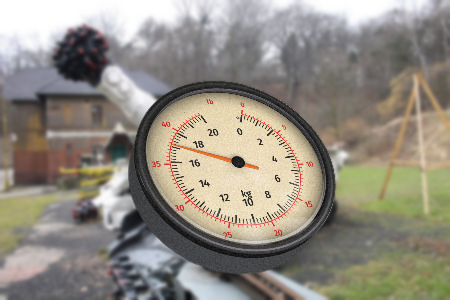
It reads 17 kg
